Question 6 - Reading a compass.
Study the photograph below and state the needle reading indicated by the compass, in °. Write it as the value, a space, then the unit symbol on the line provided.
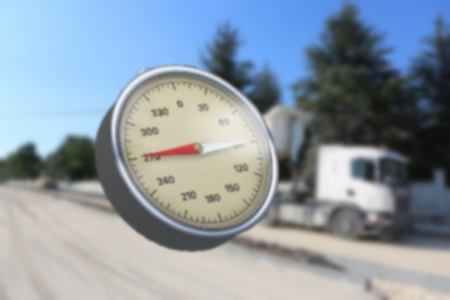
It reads 270 °
